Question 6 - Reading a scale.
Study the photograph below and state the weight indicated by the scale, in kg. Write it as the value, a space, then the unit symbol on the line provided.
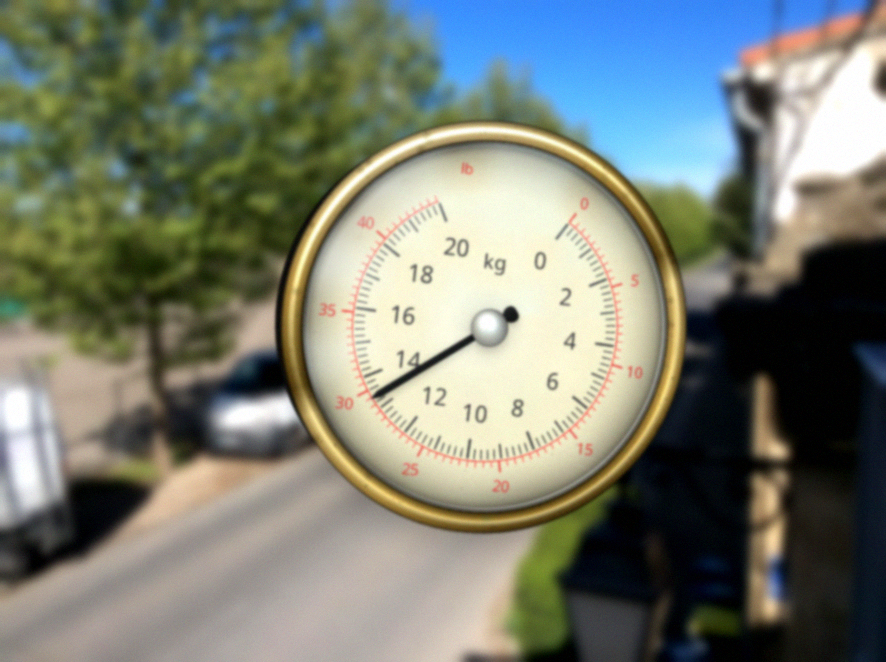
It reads 13.4 kg
